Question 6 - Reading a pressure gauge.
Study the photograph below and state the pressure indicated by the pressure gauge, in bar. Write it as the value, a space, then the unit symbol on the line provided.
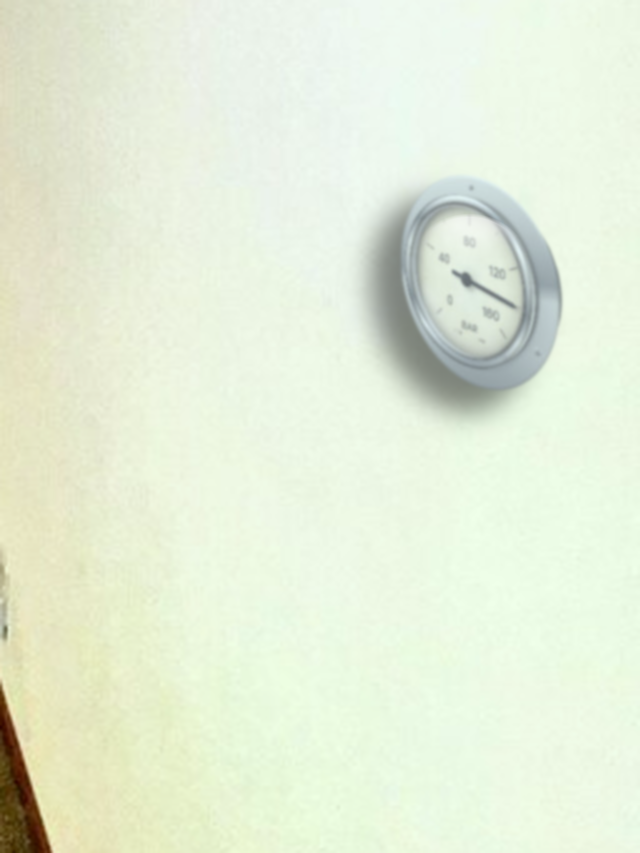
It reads 140 bar
